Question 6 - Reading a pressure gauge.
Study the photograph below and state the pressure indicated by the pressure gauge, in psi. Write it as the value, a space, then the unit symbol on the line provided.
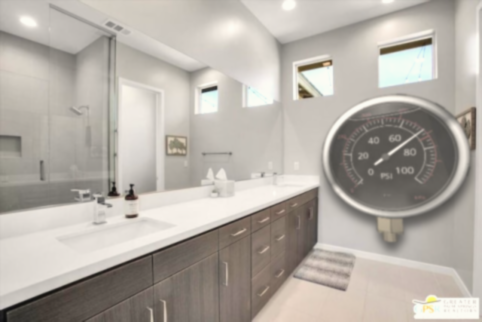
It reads 70 psi
